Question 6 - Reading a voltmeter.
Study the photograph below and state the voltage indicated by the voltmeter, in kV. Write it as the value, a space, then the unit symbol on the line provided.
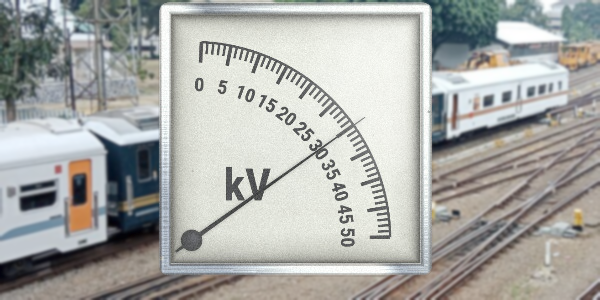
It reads 30 kV
